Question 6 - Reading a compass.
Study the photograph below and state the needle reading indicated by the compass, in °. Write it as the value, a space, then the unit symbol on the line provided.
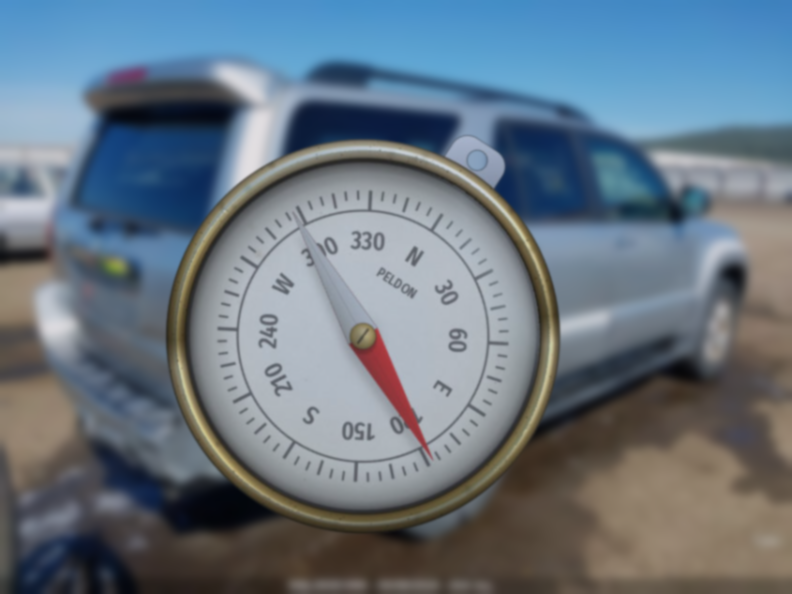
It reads 117.5 °
